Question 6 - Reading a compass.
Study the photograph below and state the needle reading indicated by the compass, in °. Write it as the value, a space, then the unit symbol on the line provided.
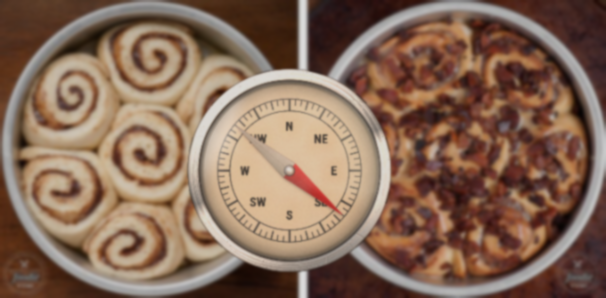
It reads 130 °
